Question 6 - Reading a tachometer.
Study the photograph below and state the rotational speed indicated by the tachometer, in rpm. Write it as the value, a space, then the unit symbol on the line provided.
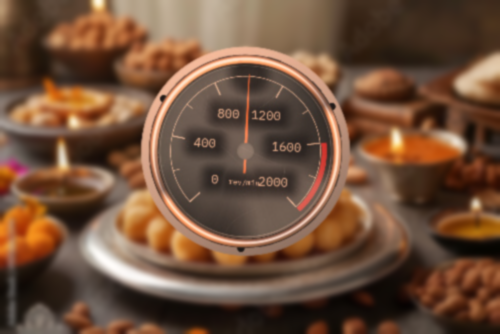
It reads 1000 rpm
